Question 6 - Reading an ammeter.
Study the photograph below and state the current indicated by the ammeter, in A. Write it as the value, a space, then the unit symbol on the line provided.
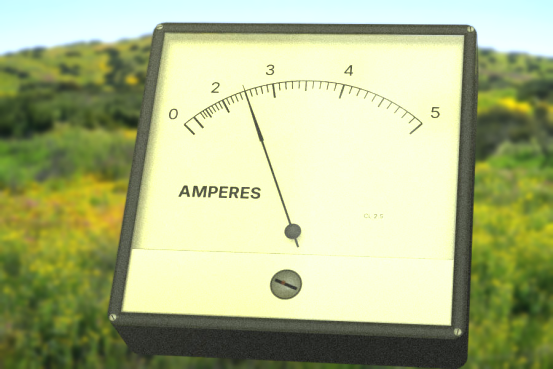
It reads 2.5 A
